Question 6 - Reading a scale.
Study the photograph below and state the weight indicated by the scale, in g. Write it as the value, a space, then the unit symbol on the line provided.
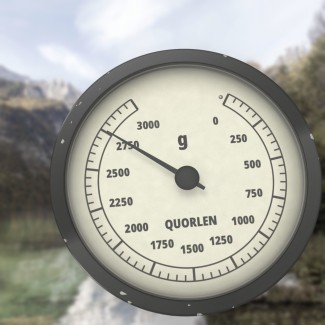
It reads 2750 g
